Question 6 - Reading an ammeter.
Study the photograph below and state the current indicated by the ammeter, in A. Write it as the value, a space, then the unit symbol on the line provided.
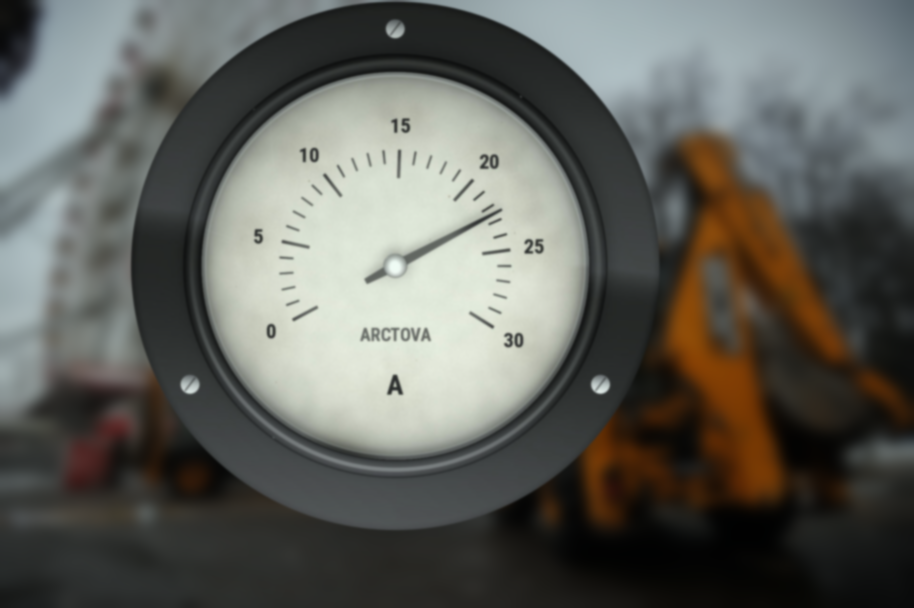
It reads 22.5 A
